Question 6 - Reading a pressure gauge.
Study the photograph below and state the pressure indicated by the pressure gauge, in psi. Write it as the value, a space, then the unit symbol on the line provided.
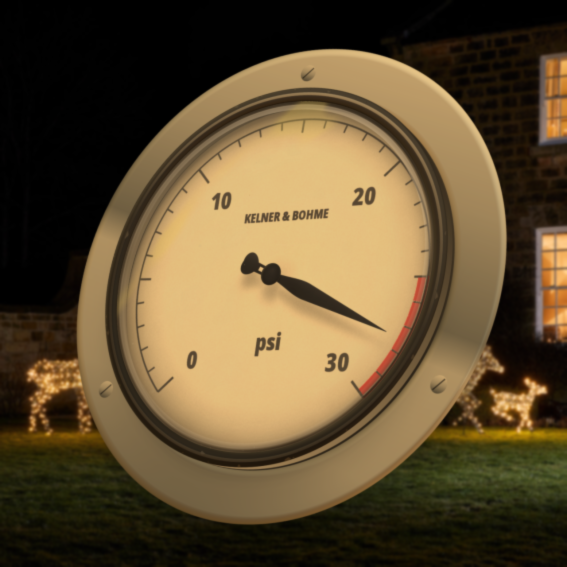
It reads 27.5 psi
